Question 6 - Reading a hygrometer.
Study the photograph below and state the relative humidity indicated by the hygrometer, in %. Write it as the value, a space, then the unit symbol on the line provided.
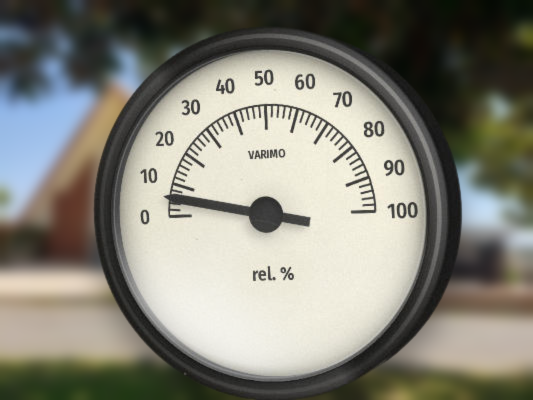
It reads 6 %
